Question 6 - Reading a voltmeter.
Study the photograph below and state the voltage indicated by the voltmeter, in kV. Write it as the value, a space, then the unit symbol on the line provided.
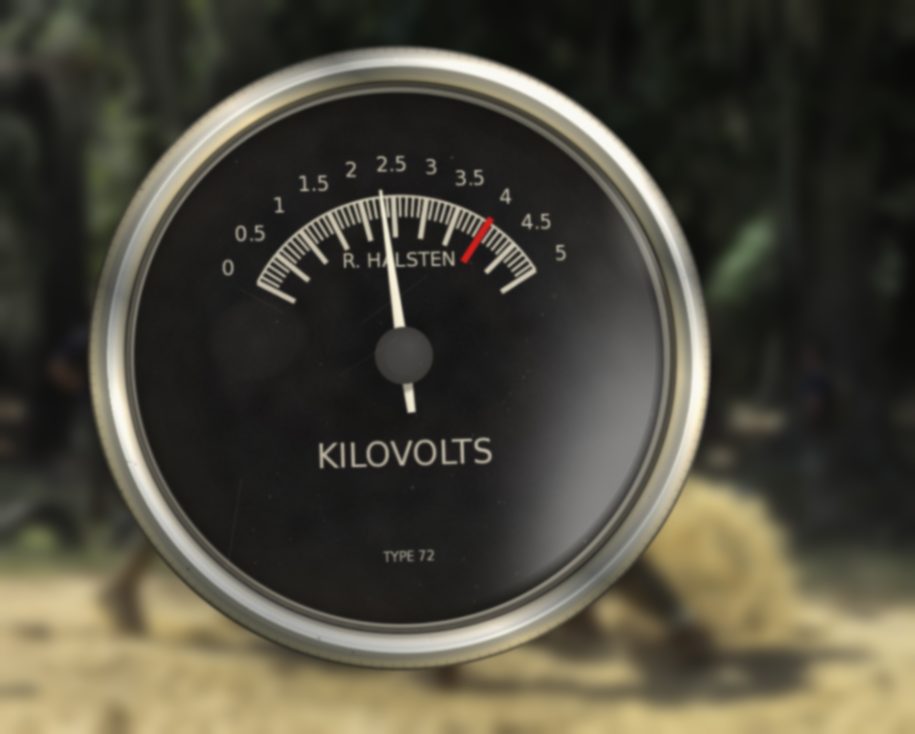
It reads 2.3 kV
